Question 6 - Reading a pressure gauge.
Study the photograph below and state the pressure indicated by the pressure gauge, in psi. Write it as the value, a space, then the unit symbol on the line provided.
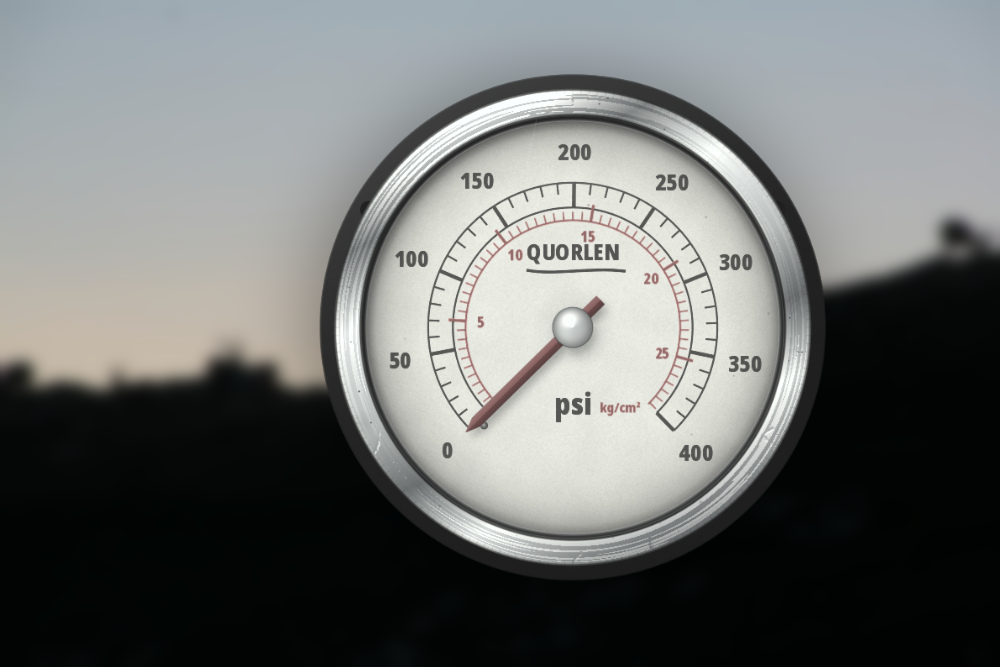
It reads 0 psi
